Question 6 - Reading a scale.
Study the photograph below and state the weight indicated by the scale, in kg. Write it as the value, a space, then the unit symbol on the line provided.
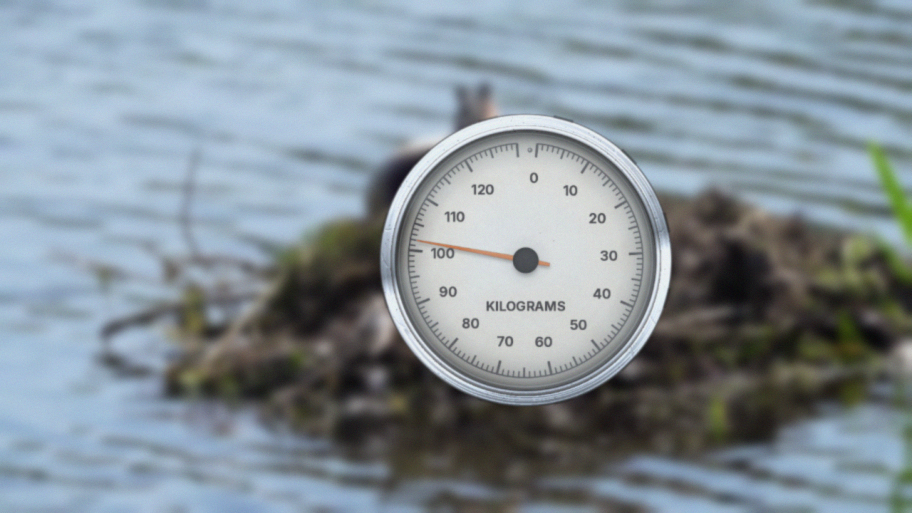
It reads 102 kg
